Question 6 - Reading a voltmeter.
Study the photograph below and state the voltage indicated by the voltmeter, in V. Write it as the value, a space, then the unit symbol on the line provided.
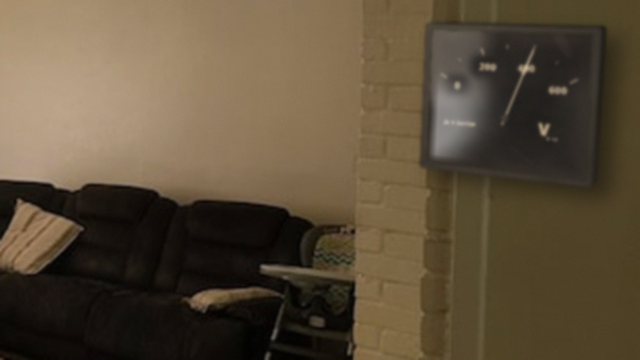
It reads 400 V
